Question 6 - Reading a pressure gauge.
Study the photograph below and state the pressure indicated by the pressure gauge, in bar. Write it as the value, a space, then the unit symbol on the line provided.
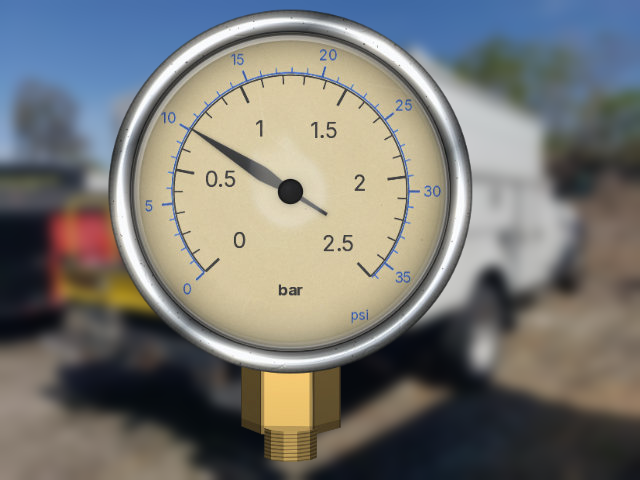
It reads 0.7 bar
